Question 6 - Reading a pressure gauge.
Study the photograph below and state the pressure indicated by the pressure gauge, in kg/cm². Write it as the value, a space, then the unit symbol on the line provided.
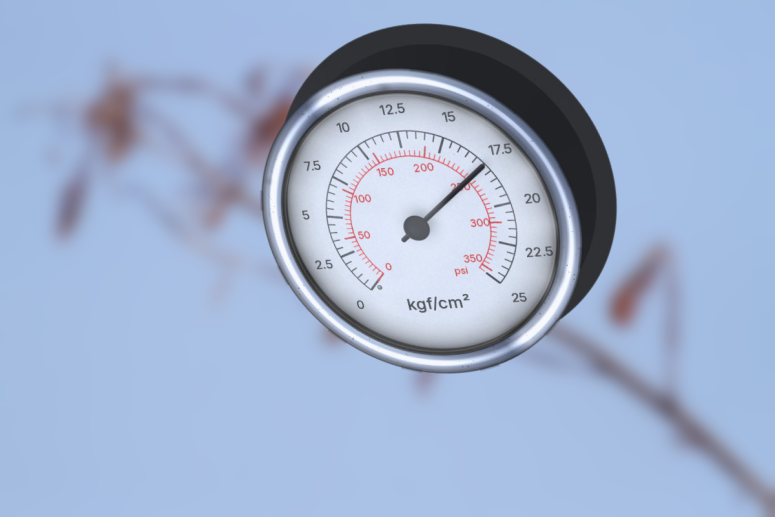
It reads 17.5 kg/cm²
